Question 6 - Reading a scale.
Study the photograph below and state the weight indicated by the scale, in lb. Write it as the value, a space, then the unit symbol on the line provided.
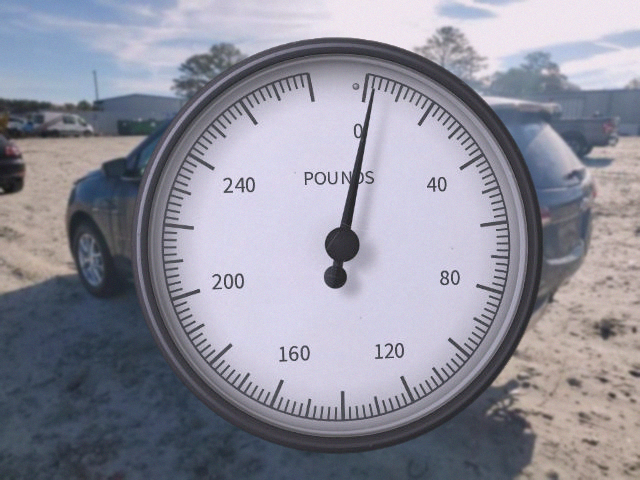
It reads 2 lb
